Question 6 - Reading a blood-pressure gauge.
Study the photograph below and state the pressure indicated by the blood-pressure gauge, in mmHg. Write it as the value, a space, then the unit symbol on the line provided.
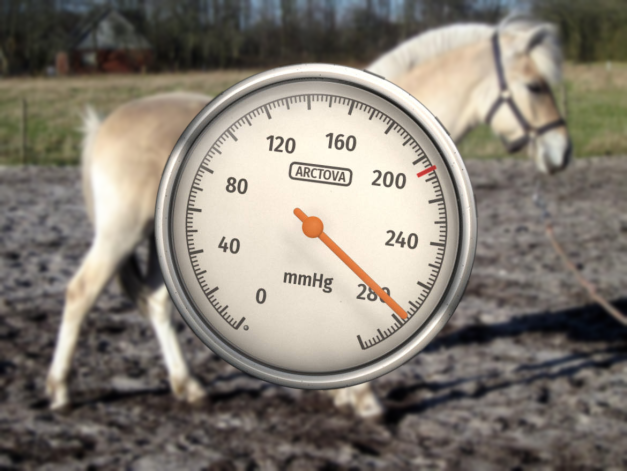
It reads 276 mmHg
